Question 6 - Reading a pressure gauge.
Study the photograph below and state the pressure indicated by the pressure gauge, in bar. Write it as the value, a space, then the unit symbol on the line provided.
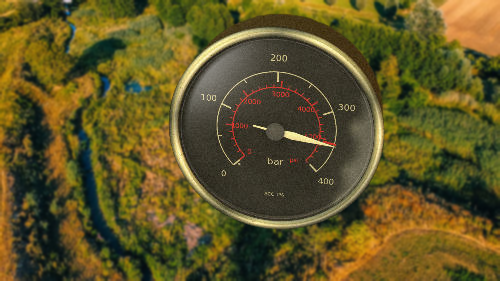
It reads 350 bar
